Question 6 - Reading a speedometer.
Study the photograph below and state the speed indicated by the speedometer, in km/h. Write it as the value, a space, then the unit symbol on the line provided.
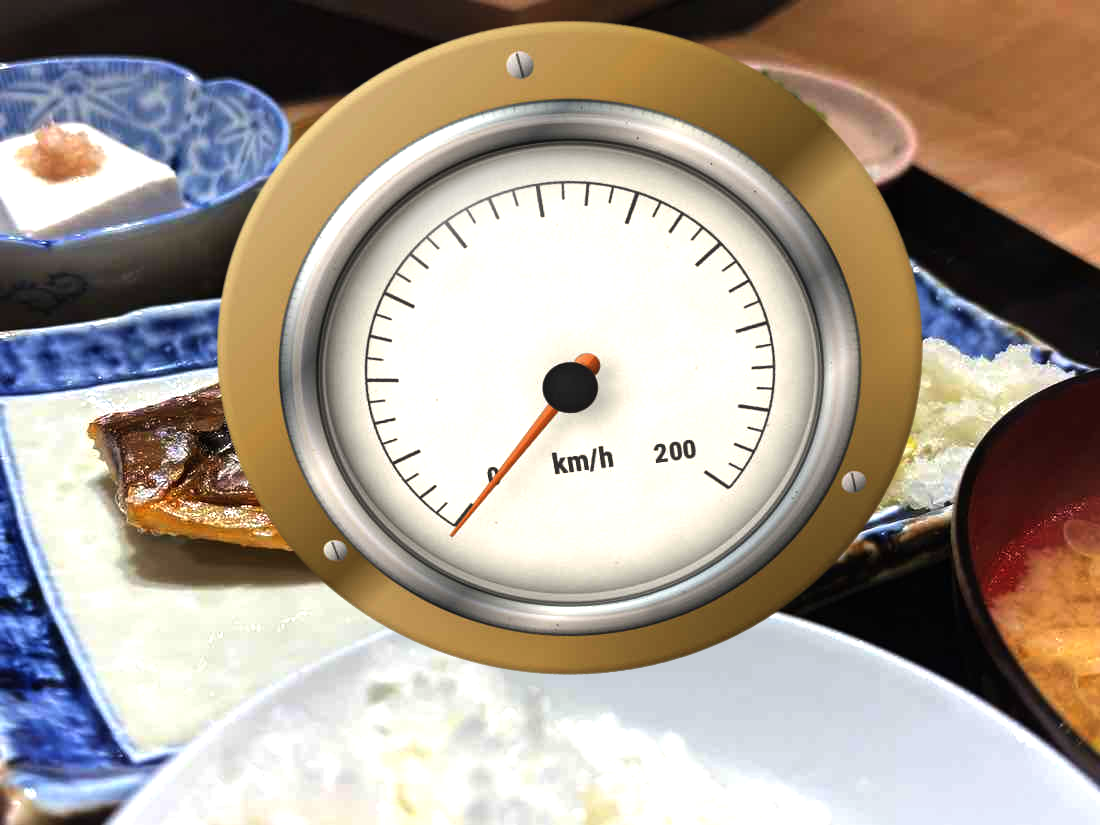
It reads 0 km/h
